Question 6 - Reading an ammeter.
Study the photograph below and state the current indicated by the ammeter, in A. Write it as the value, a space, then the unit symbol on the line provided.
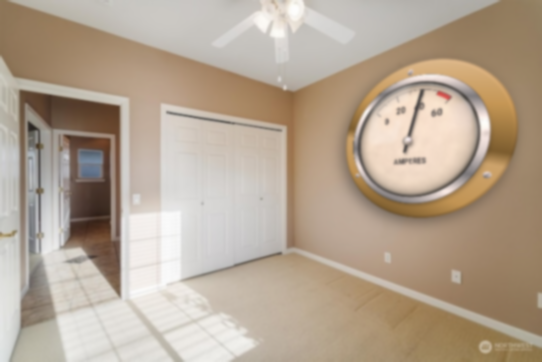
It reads 40 A
